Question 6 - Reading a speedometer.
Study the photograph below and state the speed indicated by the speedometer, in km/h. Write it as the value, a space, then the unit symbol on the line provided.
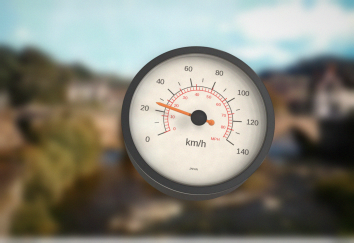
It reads 25 km/h
